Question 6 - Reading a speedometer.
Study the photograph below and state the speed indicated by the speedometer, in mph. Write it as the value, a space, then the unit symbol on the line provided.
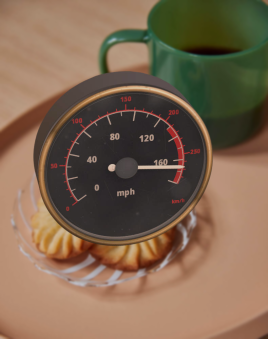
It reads 165 mph
